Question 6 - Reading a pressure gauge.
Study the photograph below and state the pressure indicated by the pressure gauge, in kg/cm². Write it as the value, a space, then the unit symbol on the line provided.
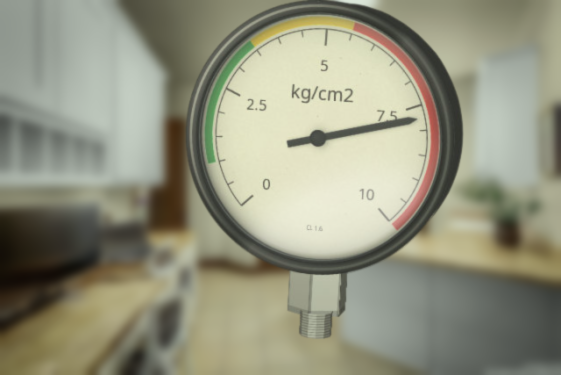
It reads 7.75 kg/cm²
